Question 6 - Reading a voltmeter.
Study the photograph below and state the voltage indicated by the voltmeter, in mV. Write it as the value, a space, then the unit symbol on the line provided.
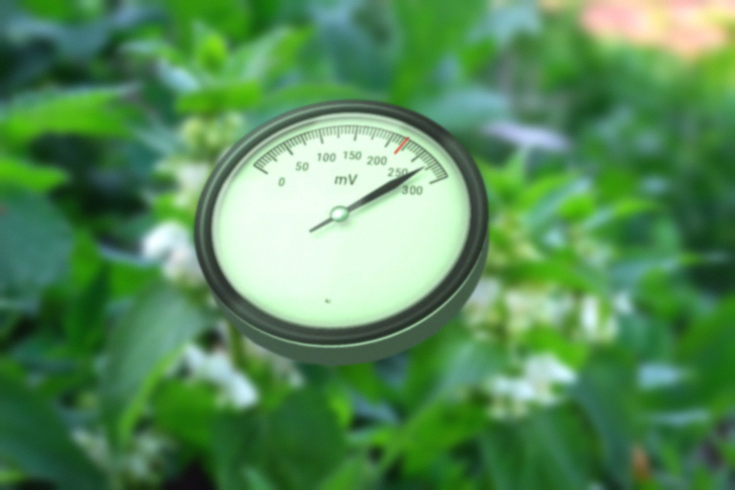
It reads 275 mV
